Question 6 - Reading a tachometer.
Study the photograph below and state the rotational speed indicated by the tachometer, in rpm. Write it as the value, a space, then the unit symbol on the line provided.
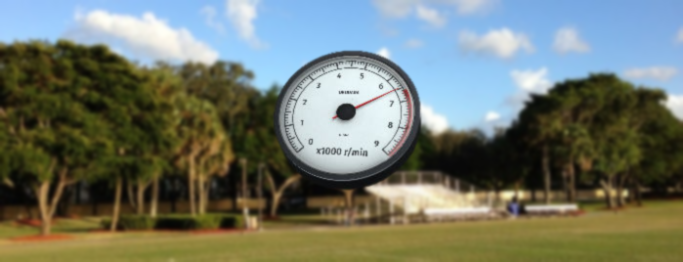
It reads 6500 rpm
